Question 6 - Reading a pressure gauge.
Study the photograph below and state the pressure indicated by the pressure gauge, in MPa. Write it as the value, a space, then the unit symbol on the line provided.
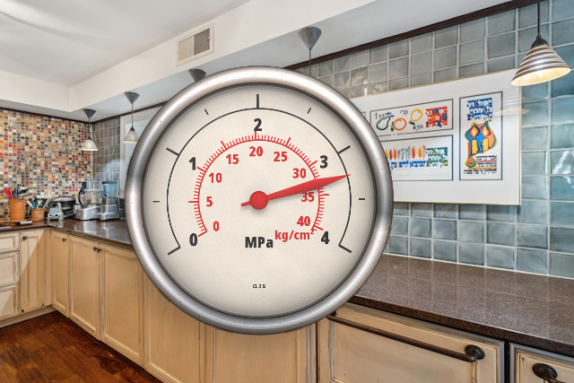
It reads 3.25 MPa
